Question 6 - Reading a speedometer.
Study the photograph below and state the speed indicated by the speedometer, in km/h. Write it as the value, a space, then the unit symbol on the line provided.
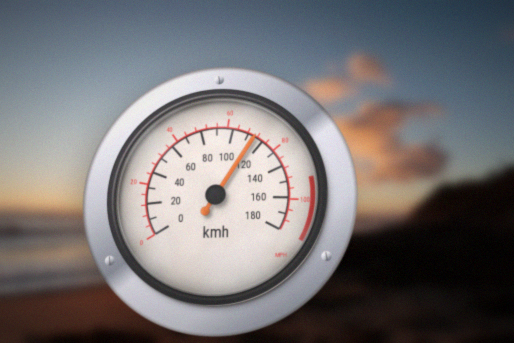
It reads 115 km/h
